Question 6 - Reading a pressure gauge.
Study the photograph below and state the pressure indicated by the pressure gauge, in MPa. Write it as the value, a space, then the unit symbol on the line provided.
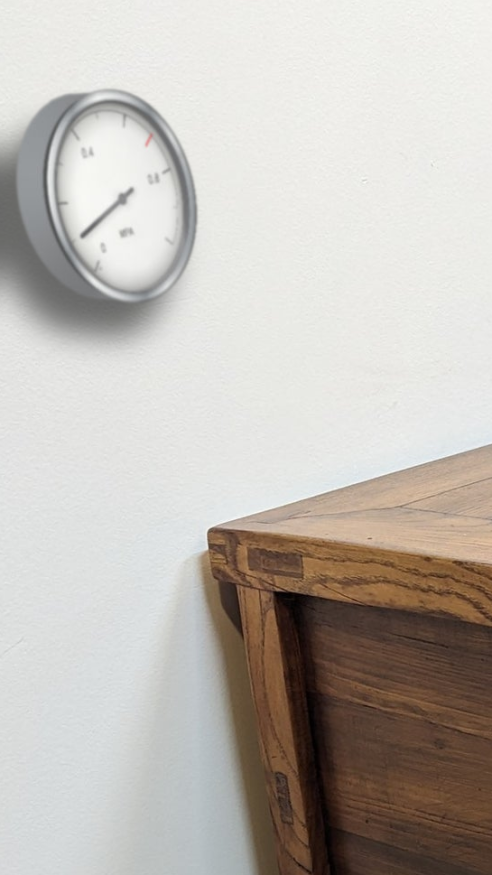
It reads 0.1 MPa
